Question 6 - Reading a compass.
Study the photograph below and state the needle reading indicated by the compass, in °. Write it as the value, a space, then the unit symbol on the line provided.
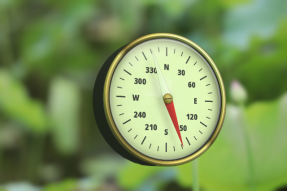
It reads 160 °
